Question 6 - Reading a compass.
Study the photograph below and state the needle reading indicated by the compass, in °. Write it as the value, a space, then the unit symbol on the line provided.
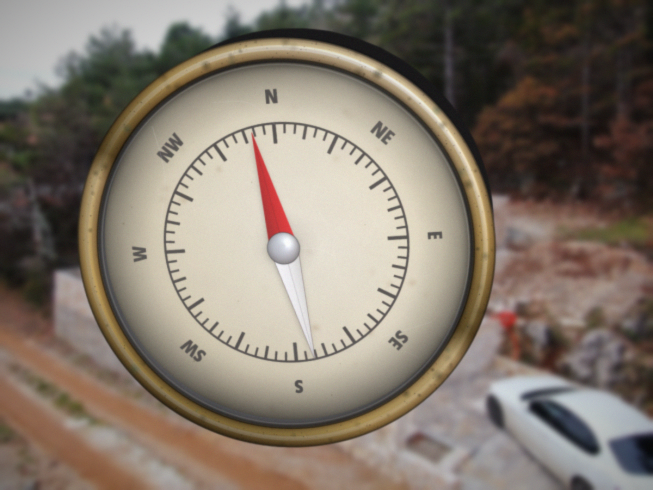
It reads 350 °
